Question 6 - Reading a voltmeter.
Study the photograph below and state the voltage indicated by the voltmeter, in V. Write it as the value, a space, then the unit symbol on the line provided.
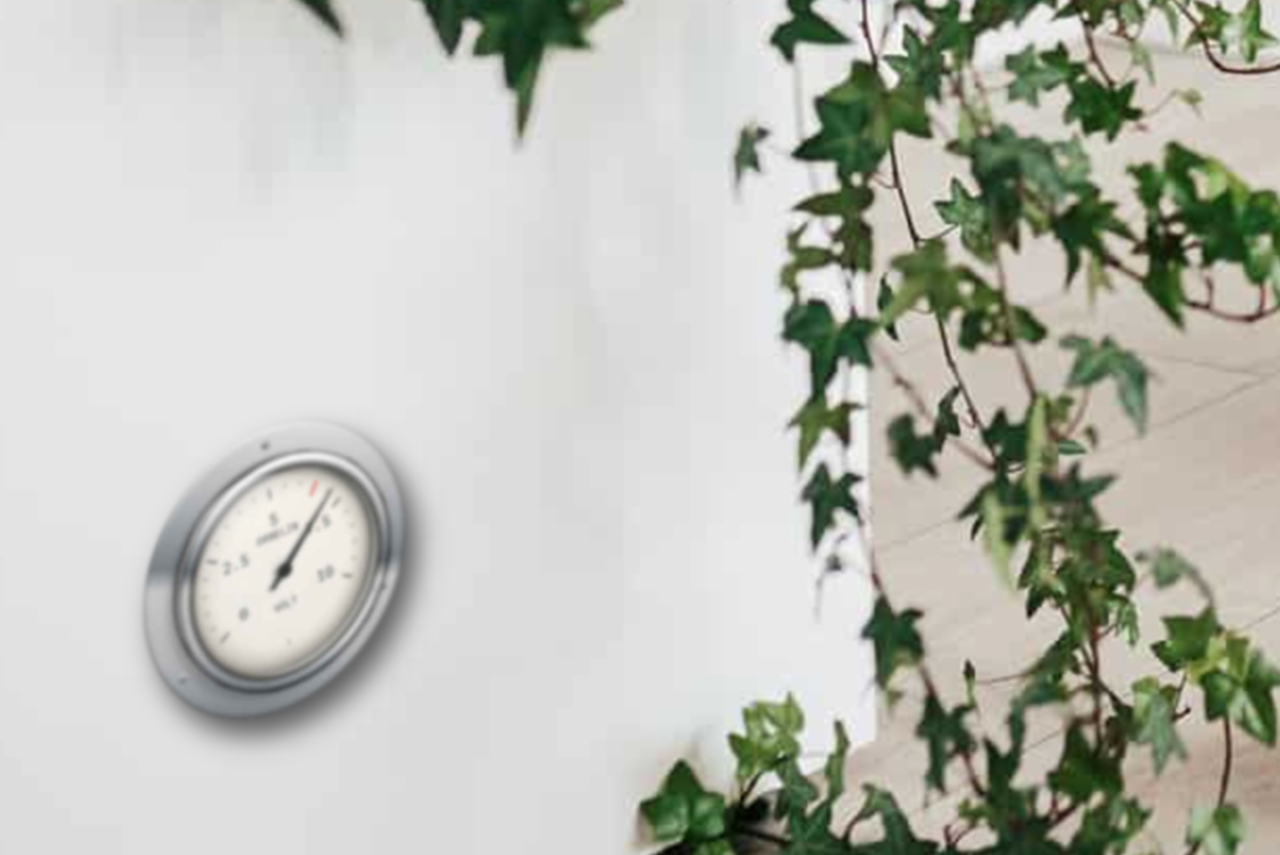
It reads 7 V
